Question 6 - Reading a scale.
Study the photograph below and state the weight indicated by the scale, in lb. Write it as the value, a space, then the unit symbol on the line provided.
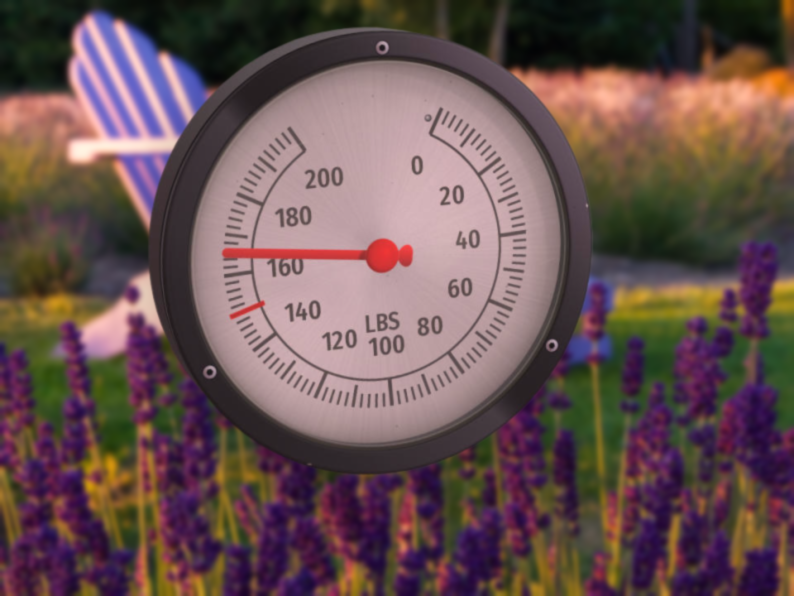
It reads 166 lb
